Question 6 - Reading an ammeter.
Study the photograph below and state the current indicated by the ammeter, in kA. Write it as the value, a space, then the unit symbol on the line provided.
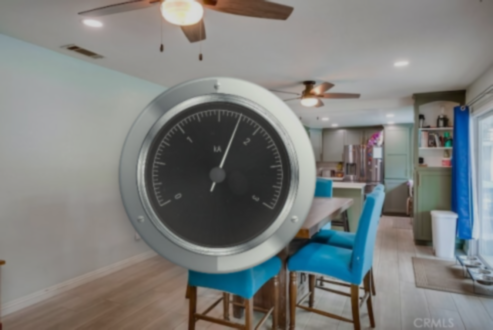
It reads 1.75 kA
